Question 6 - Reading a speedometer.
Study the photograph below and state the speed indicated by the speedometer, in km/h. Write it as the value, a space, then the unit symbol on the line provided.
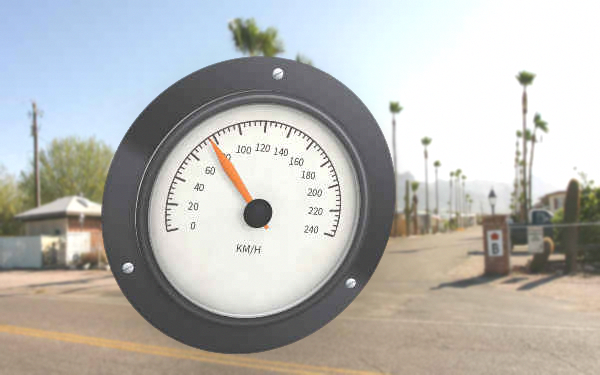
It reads 76 km/h
